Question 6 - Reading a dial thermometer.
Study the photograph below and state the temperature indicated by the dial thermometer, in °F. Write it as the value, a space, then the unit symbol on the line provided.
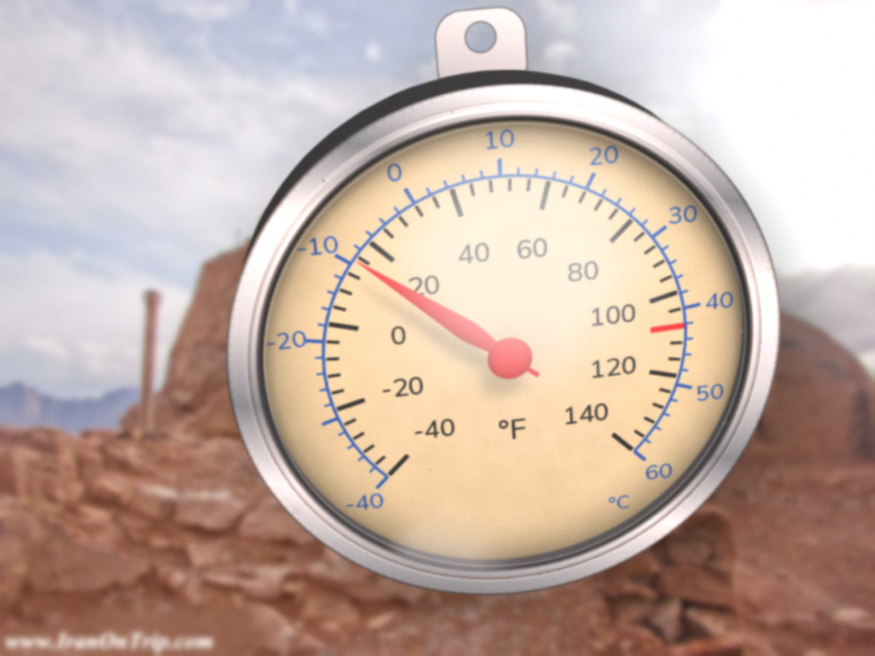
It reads 16 °F
